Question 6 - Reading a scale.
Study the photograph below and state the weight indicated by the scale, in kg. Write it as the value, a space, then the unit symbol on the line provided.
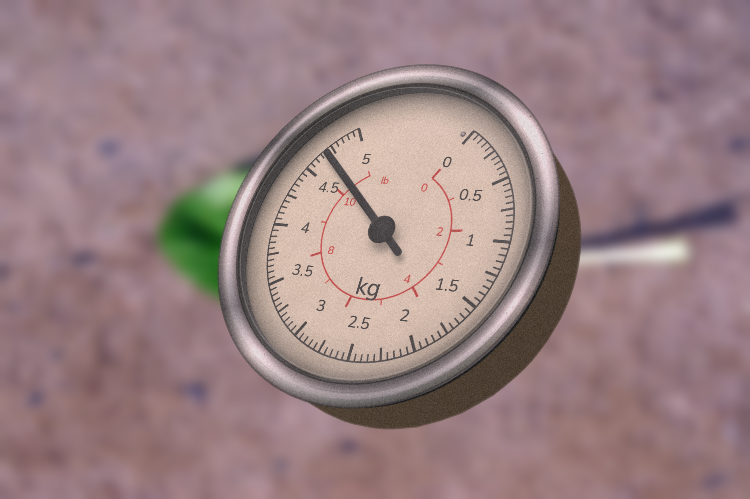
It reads 4.7 kg
